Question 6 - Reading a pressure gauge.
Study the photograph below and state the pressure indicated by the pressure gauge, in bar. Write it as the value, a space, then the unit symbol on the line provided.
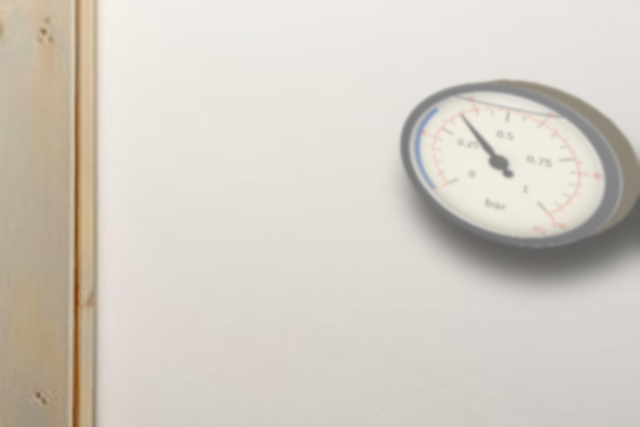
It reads 0.35 bar
